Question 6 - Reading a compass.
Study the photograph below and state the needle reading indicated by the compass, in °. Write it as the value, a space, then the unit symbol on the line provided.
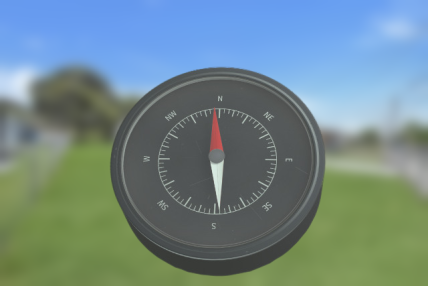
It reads 355 °
